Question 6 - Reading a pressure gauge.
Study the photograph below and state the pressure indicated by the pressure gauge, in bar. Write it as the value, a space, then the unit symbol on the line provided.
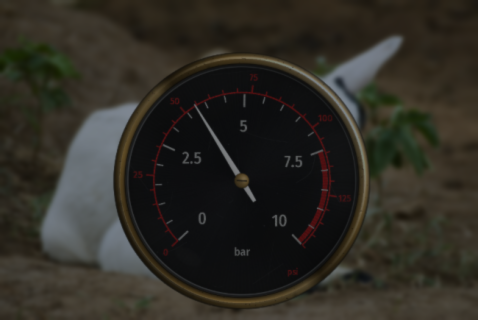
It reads 3.75 bar
